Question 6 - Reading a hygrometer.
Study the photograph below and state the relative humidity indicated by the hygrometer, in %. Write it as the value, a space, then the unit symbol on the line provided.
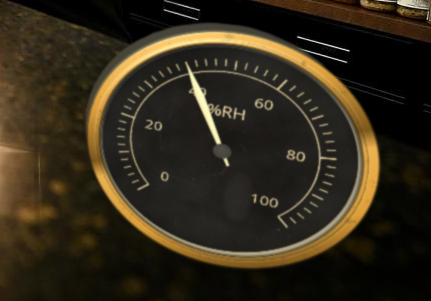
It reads 40 %
